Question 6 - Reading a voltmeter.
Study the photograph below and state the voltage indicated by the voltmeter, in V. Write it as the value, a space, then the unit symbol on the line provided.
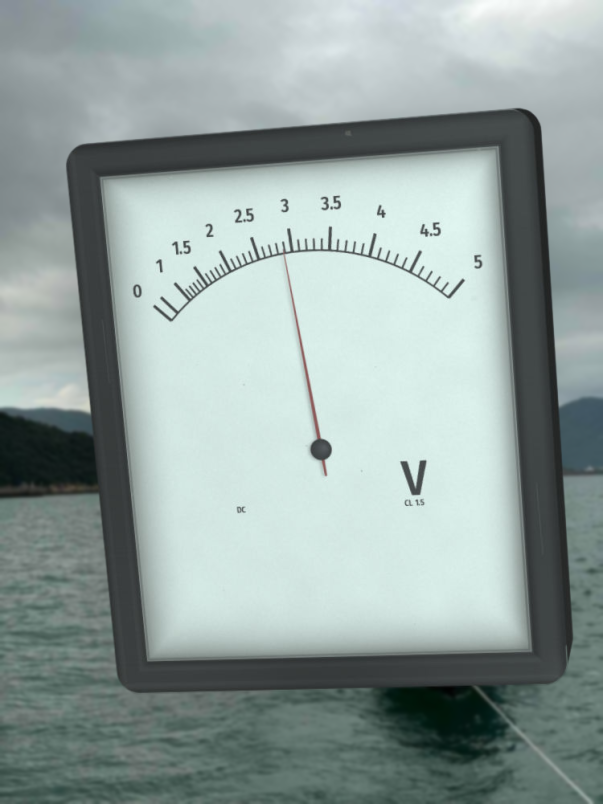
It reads 2.9 V
